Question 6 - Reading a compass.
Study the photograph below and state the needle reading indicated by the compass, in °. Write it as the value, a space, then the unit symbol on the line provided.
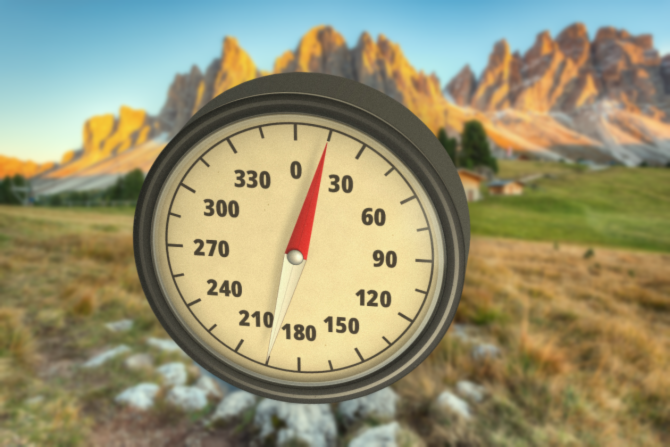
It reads 15 °
